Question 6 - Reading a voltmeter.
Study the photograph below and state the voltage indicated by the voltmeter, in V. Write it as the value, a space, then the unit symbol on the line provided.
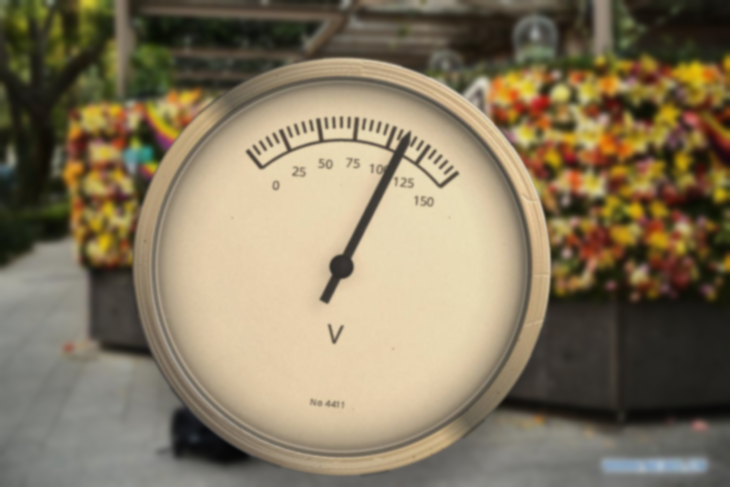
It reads 110 V
